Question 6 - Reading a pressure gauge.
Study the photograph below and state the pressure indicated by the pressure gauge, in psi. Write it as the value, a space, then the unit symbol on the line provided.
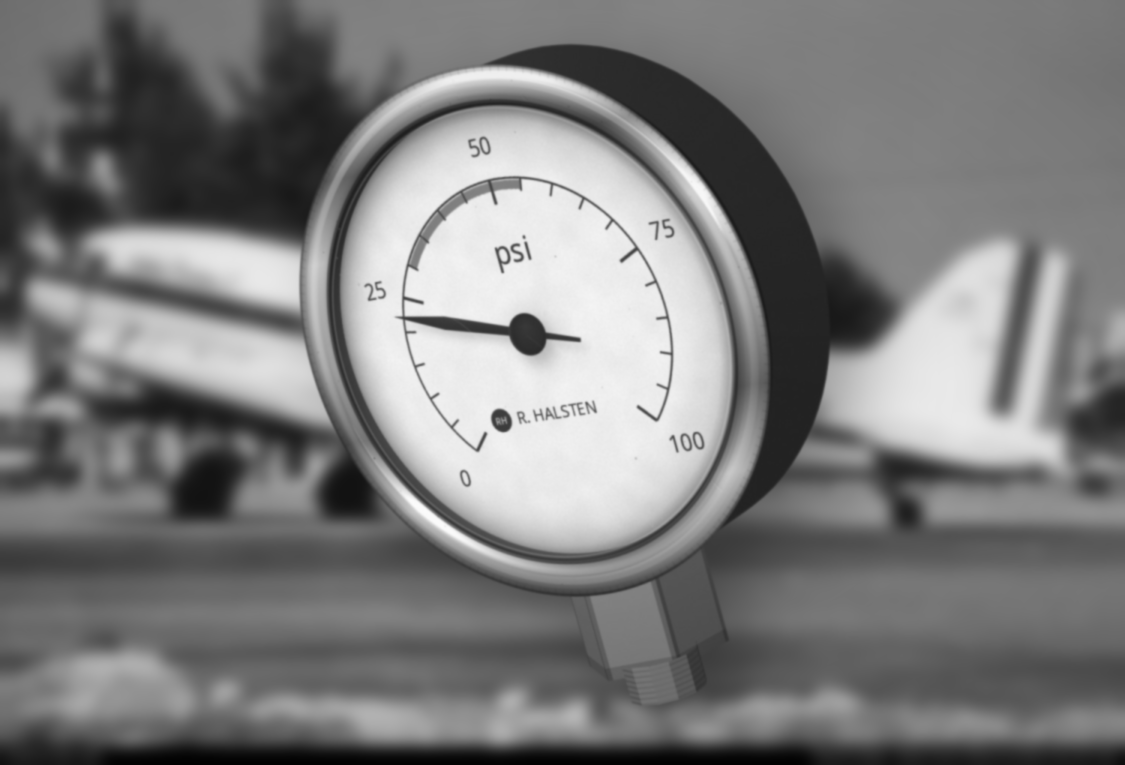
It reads 22.5 psi
